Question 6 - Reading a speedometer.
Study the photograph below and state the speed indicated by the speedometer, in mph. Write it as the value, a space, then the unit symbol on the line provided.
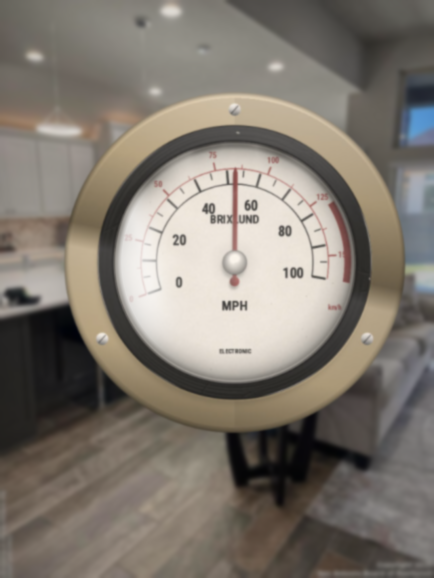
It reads 52.5 mph
